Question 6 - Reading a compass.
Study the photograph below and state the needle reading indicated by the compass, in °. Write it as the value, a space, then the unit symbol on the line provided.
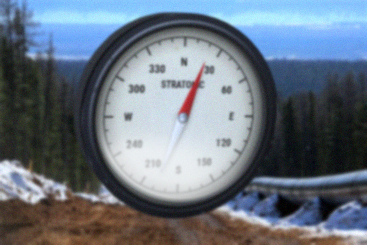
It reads 20 °
